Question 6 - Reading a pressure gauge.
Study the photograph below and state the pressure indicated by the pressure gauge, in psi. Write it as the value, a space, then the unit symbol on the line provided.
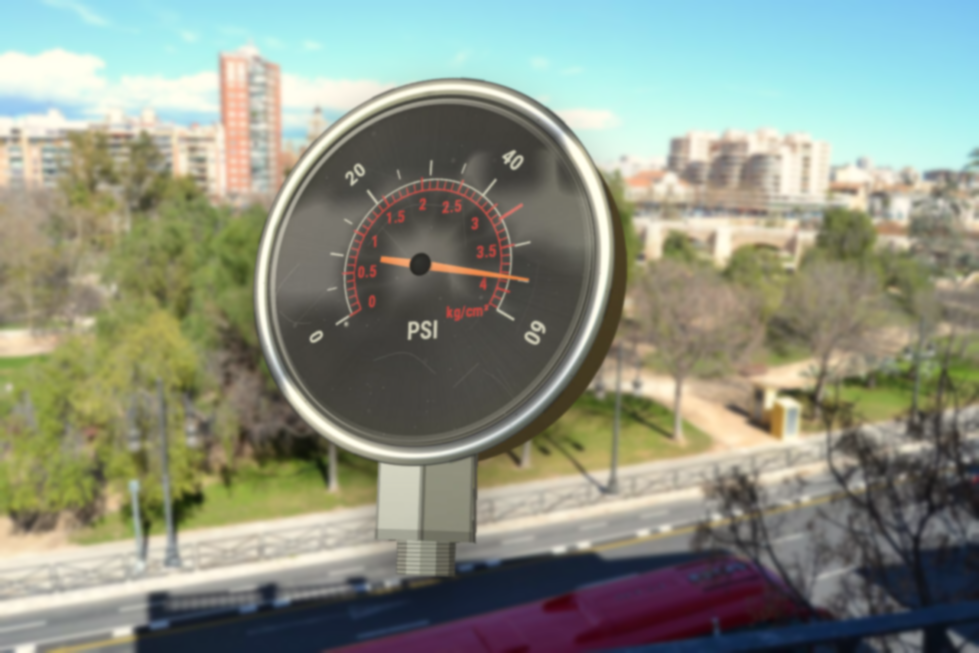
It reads 55 psi
